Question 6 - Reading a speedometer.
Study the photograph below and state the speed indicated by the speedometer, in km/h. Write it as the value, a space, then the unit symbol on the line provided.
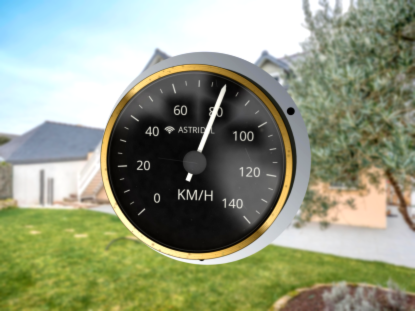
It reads 80 km/h
